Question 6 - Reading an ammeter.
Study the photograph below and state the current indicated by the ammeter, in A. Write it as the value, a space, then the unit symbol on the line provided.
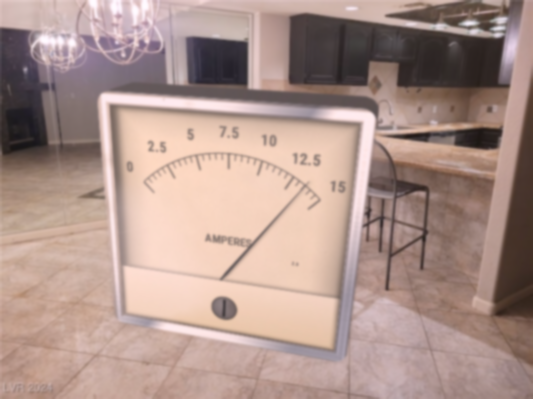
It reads 13.5 A
